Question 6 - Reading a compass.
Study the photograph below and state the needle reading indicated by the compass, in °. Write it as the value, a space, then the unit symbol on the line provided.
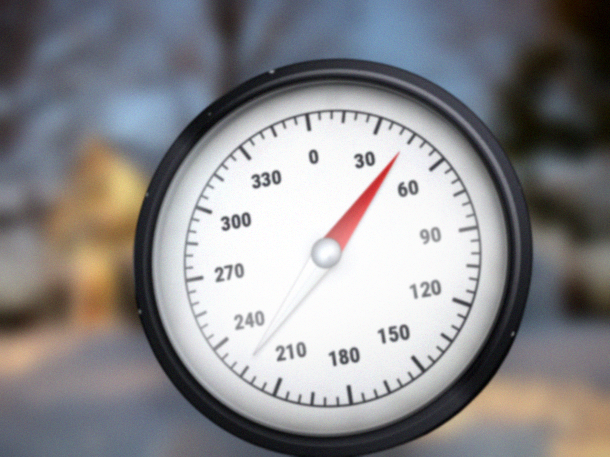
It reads 45 °
